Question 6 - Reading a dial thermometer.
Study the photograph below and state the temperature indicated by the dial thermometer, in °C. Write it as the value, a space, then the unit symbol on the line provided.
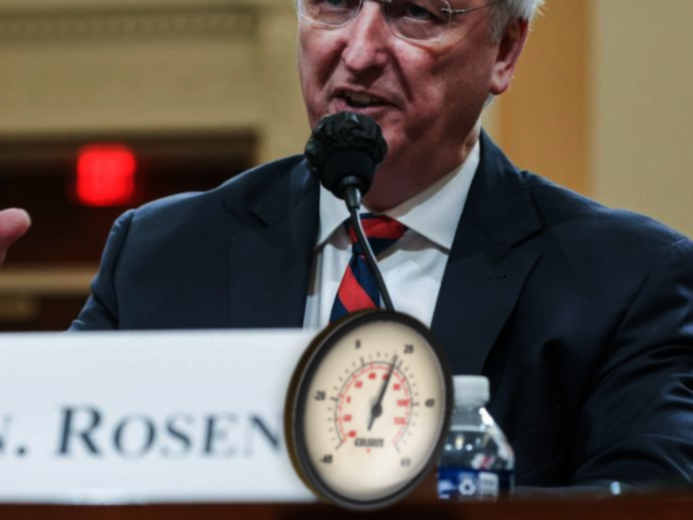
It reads 16 °C
